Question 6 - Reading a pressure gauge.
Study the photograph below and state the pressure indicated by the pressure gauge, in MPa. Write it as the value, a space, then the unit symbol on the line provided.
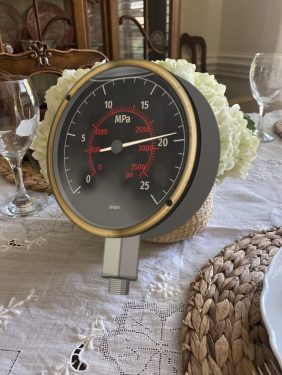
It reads 19.5 MPa
